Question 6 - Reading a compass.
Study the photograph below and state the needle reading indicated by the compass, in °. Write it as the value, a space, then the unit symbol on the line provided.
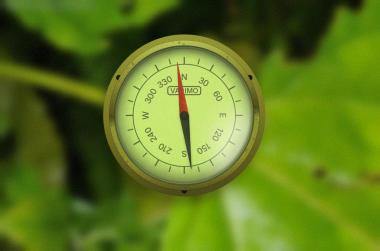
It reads 352.5 °
